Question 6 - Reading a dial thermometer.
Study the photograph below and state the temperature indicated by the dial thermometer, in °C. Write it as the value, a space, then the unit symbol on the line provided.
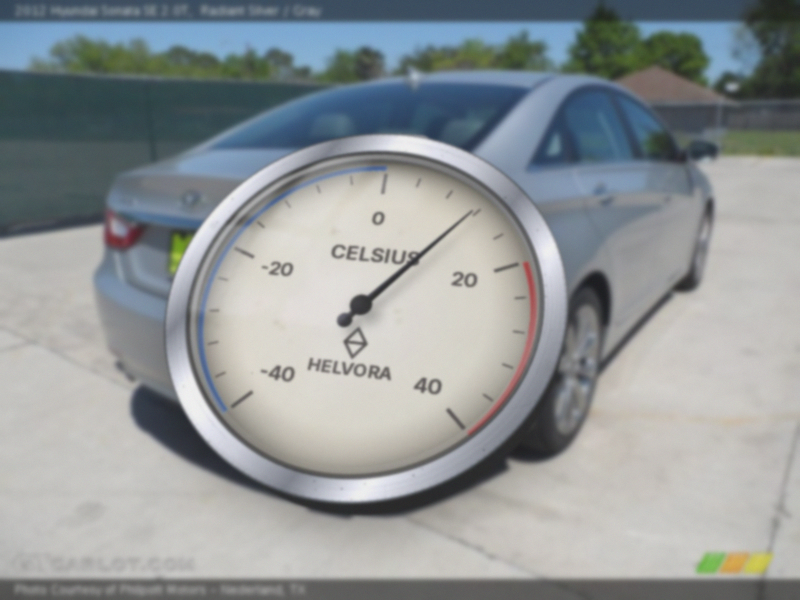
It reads 12 °C
